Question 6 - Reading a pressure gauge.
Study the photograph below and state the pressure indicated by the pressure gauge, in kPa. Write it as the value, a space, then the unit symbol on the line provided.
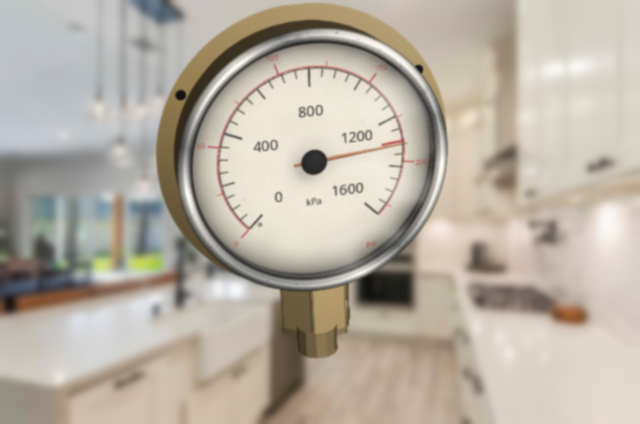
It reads 1300 kPa
